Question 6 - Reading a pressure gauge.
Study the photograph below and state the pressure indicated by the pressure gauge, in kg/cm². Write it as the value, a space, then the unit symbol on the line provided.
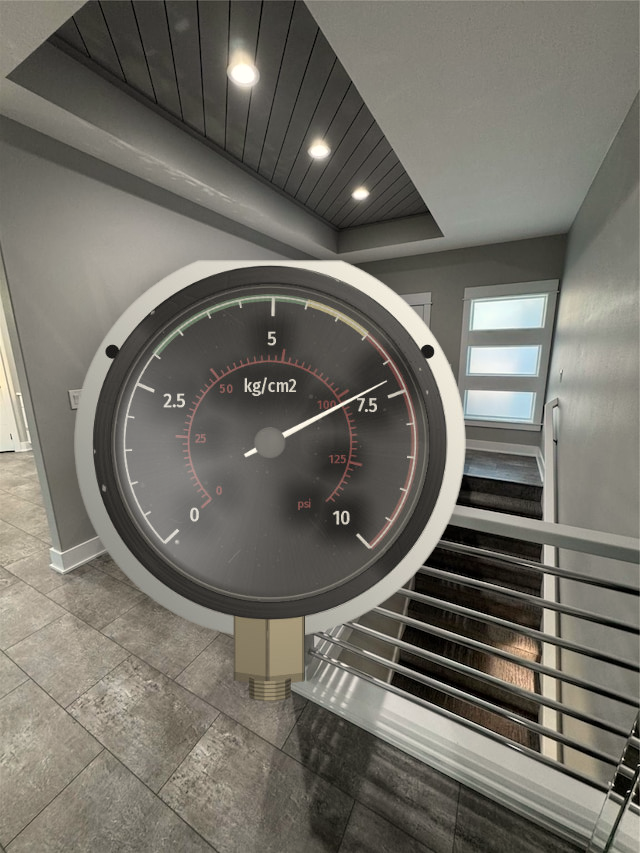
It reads 7.25 kg/cm²
